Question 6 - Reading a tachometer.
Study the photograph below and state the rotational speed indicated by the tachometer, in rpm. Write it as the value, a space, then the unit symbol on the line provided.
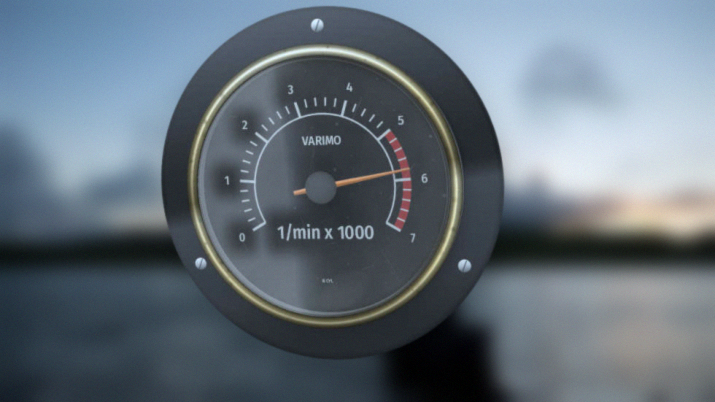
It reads 5800 rpm
